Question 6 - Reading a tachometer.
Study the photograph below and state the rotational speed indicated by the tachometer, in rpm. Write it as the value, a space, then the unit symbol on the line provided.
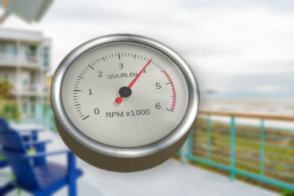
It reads 4000 rpm
